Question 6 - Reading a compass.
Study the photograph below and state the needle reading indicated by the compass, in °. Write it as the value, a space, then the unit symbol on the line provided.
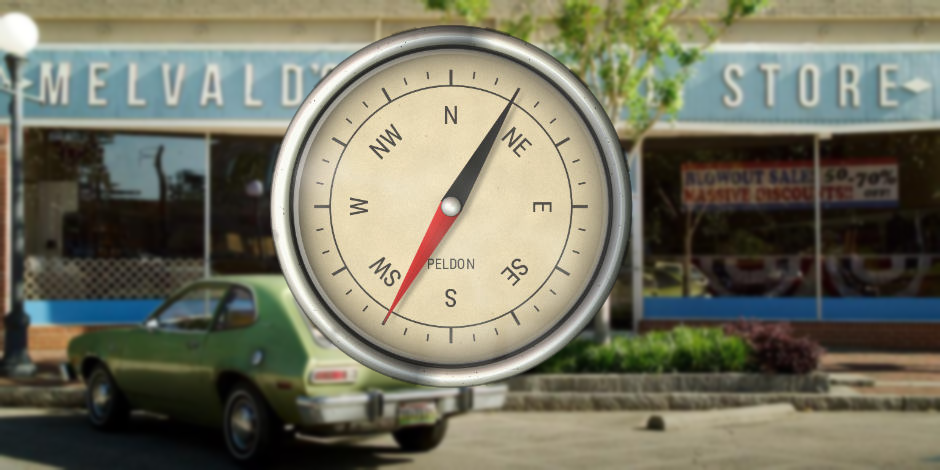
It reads 210 °
